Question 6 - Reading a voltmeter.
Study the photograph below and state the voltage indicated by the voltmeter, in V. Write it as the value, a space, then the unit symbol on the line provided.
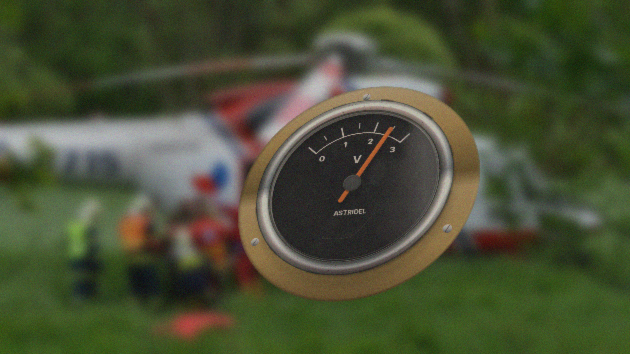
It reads 2.5 V
